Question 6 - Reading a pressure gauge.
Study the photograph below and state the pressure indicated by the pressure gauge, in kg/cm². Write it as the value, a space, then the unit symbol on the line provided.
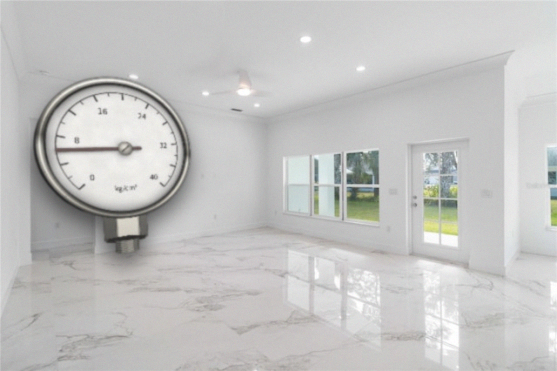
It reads 6 kg/cm²
